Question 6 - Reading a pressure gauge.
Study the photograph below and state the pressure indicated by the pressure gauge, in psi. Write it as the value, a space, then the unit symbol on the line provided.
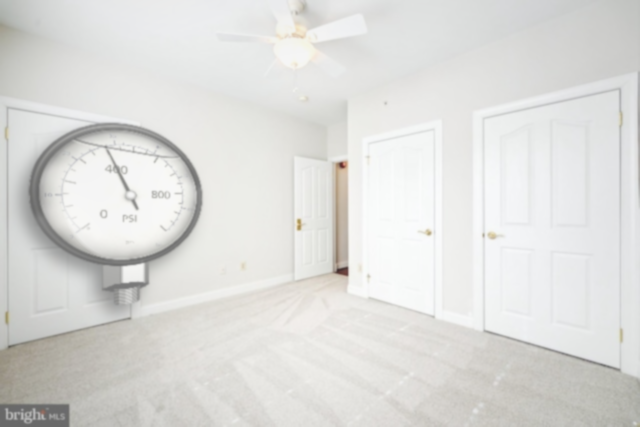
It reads 400 psi
